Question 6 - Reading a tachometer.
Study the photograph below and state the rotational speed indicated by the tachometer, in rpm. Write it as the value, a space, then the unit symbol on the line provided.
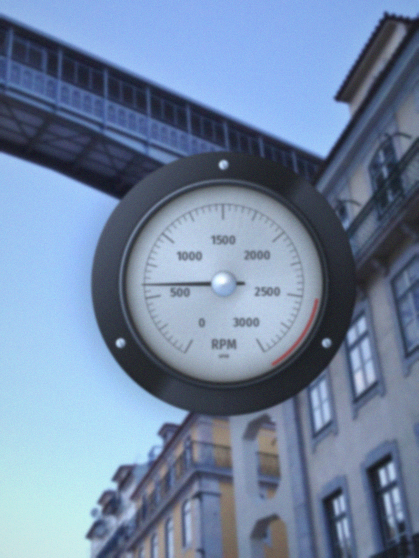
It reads 600 rpm
